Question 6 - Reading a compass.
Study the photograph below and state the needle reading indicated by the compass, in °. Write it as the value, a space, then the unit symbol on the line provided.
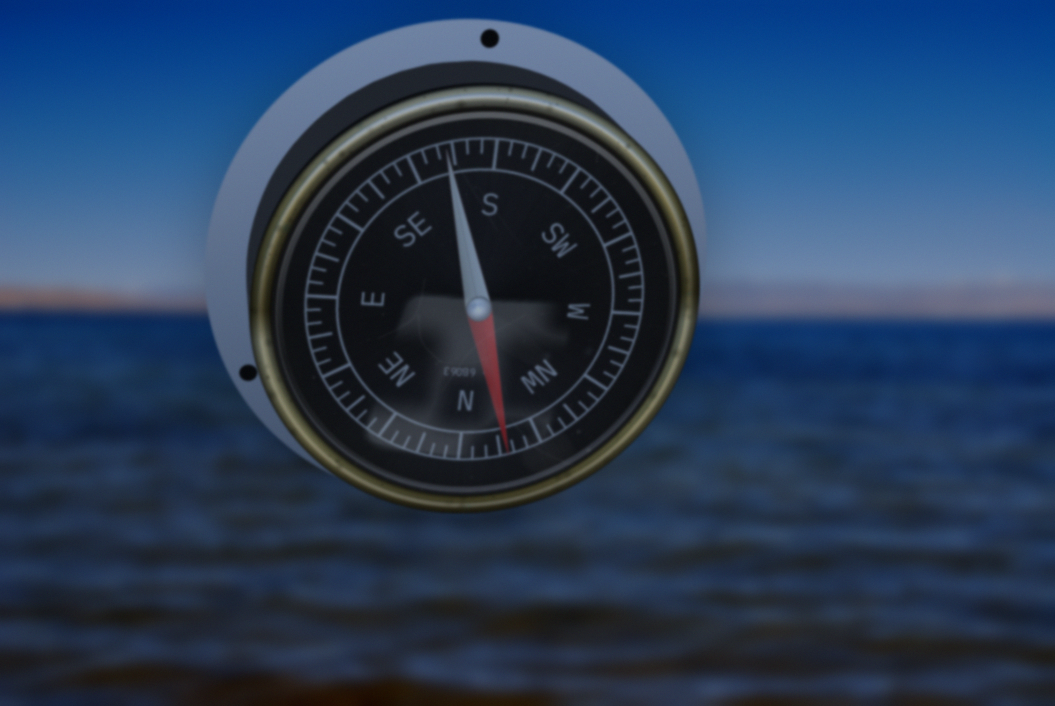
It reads 342.5 °
